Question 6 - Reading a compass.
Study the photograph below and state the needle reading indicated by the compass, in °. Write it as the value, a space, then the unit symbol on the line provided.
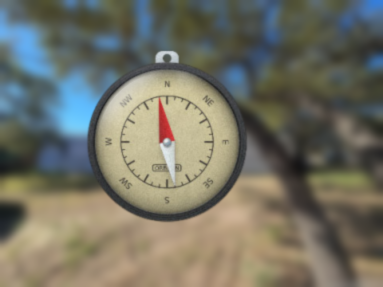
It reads 350 °
